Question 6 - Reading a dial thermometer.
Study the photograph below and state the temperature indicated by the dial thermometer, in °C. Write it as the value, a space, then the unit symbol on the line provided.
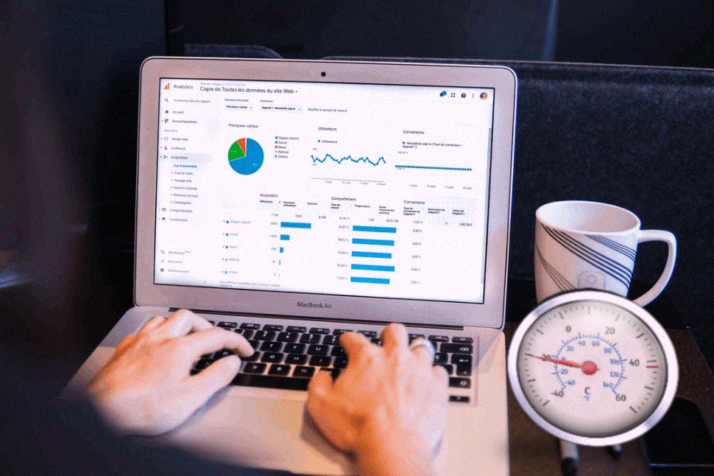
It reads -20 °C
